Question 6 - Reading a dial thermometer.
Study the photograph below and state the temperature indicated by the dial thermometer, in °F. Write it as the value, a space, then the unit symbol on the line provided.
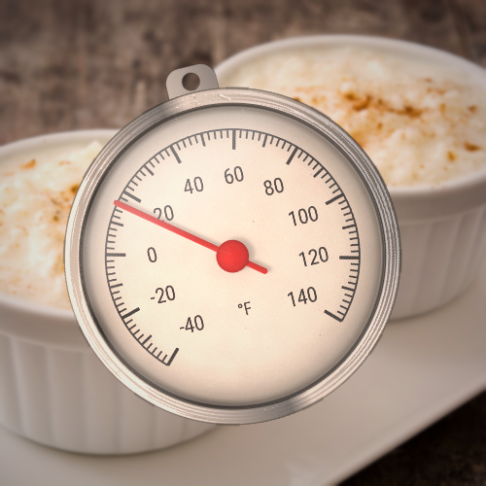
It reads 16 °F
